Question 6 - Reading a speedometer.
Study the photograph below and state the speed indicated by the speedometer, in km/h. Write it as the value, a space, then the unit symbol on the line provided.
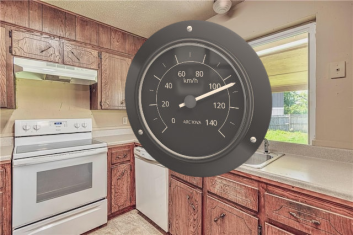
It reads 105 km/h
